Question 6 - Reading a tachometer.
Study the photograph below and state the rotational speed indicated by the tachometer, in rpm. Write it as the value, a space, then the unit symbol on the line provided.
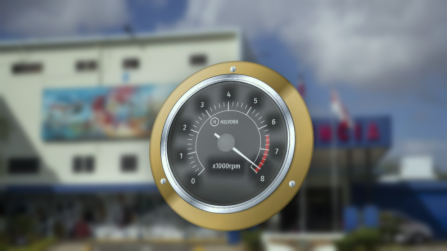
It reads 7800 rpm
